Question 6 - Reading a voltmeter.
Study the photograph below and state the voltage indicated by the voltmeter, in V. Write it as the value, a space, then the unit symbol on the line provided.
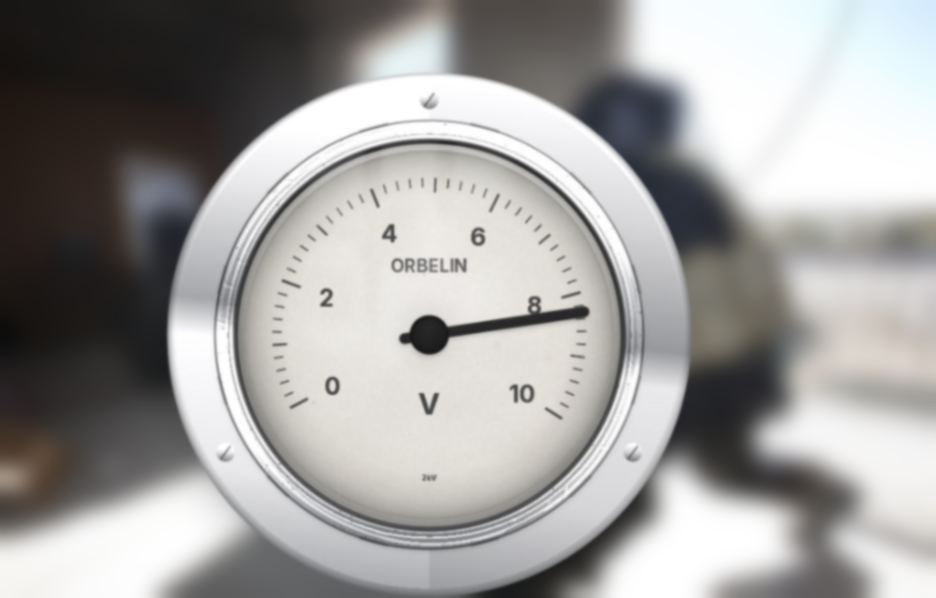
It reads 8.3 V
